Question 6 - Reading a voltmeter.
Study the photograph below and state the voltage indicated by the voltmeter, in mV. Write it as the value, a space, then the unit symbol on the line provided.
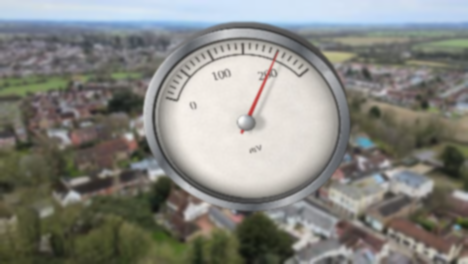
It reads 200 mV
